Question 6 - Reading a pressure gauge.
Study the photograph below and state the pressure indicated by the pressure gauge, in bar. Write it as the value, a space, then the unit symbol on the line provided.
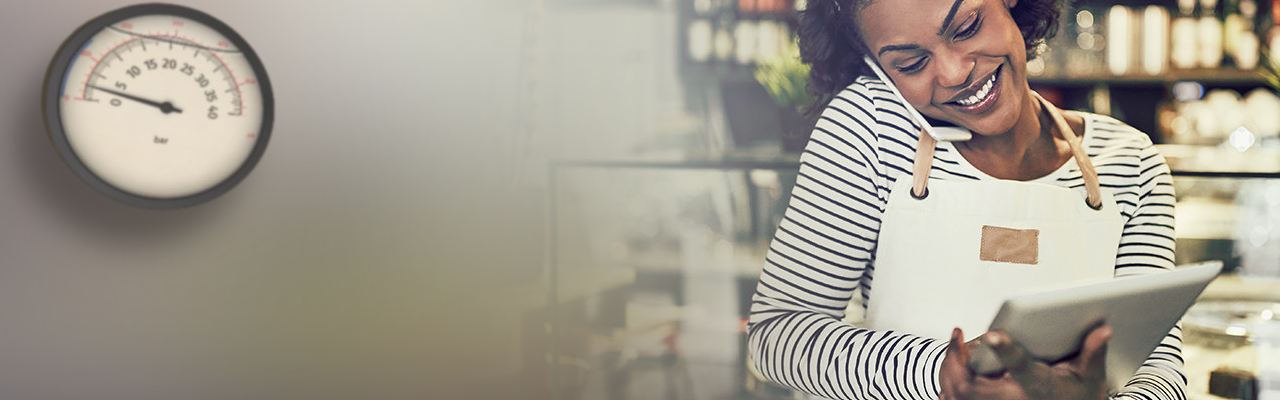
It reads 2.5 bar
